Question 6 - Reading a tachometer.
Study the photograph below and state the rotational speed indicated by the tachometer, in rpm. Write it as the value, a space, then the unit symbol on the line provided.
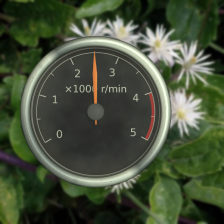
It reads 2500 rpm
